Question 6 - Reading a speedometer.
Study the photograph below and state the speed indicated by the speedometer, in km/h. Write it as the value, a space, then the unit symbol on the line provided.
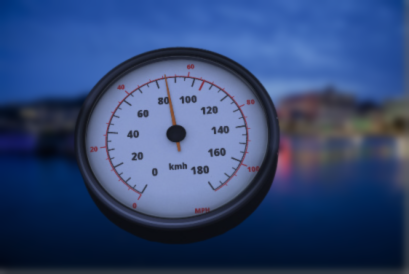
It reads 85 km/h
